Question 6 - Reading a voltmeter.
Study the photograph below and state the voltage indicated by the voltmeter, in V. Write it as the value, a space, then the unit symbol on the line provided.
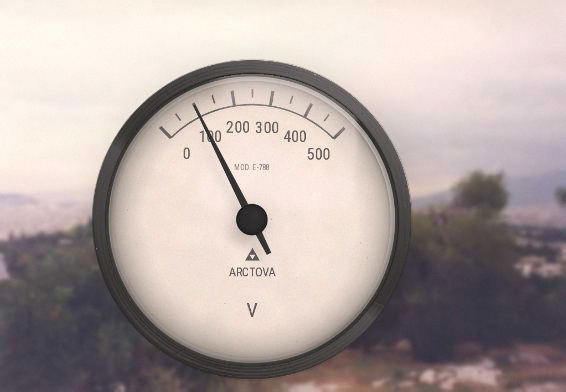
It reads 100 V
